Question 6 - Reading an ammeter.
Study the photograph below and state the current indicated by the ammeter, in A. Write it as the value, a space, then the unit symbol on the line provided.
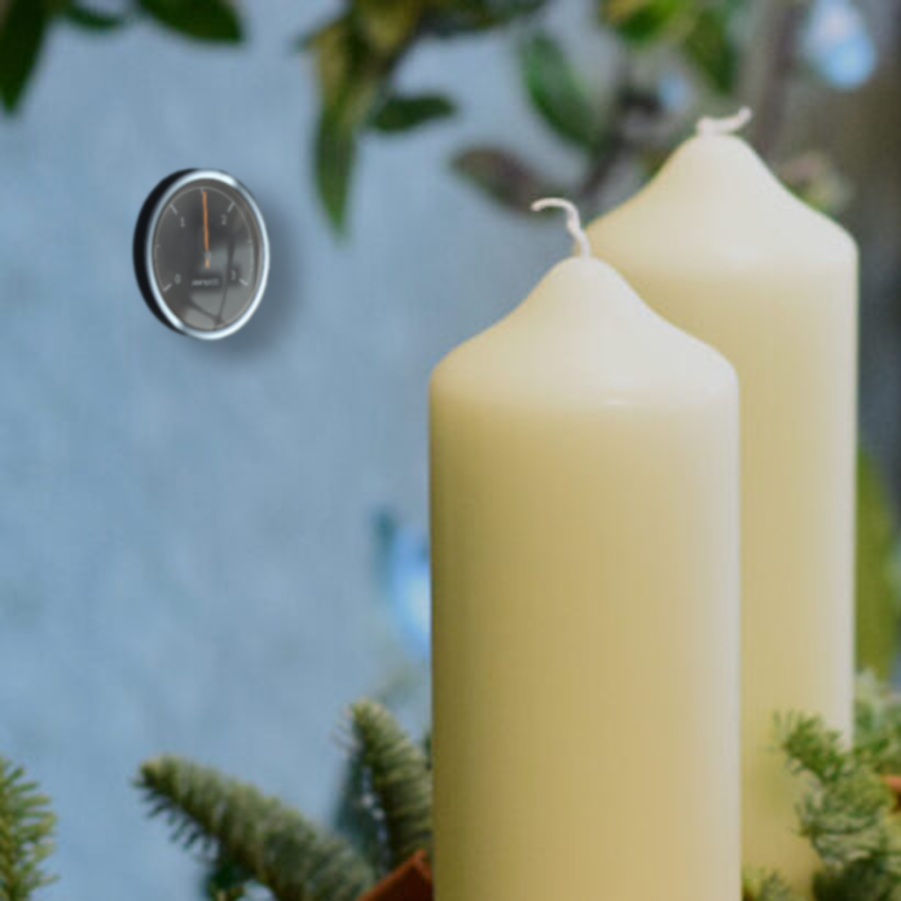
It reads 1.5 A
